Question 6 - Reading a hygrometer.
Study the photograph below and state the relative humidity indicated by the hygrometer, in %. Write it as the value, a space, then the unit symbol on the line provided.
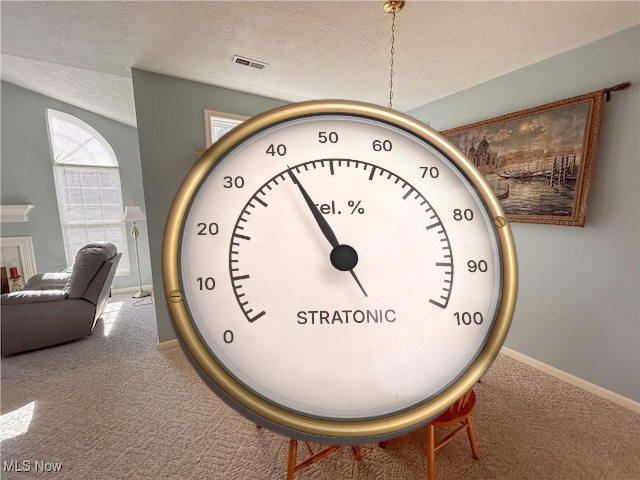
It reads 40 %
